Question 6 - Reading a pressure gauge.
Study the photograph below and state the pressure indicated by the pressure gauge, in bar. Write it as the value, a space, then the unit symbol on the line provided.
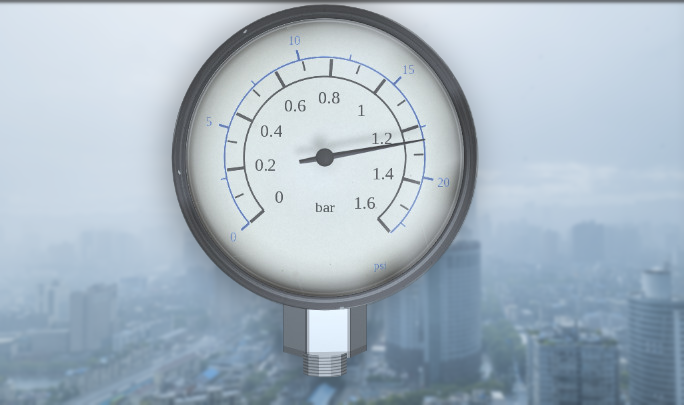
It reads 1.25 bar
